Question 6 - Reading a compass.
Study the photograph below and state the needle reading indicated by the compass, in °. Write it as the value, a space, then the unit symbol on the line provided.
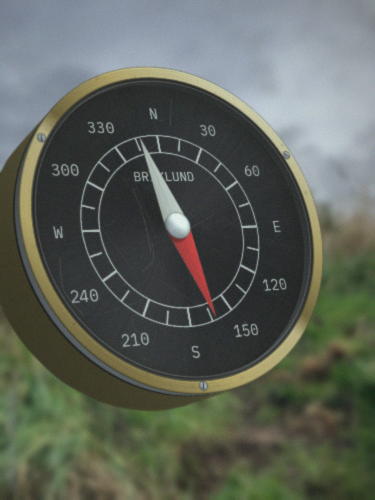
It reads 165 °
